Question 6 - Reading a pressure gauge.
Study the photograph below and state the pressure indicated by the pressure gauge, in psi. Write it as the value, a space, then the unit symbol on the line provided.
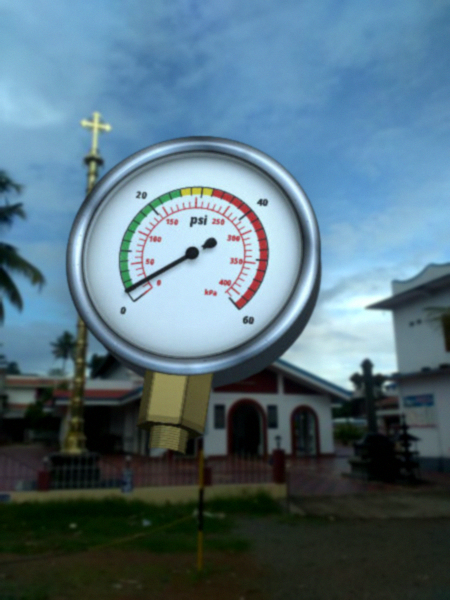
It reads 2 psi
